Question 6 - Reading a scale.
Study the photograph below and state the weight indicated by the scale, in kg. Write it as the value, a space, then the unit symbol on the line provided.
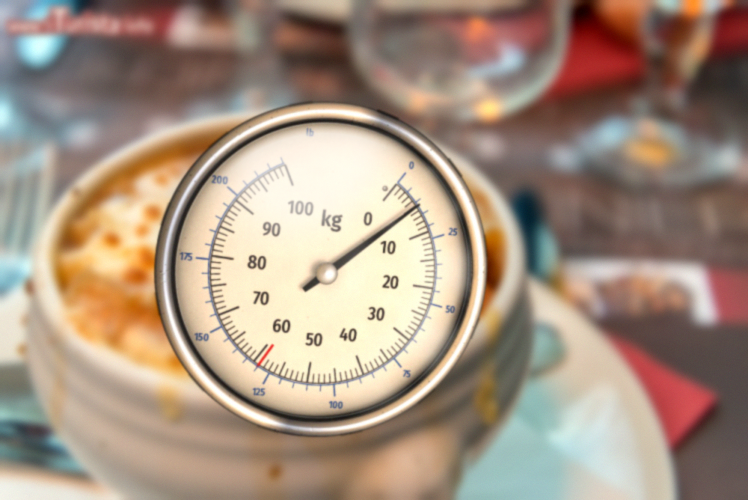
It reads 5 kg
